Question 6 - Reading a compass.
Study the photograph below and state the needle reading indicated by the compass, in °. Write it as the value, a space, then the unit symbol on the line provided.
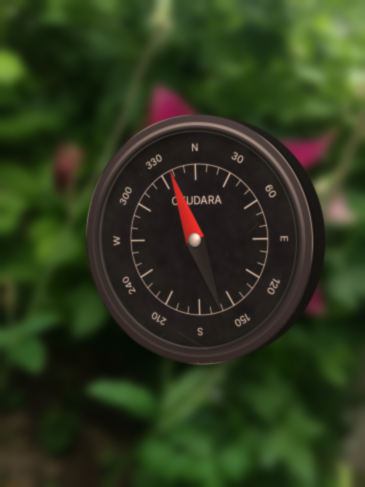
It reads 340 °
